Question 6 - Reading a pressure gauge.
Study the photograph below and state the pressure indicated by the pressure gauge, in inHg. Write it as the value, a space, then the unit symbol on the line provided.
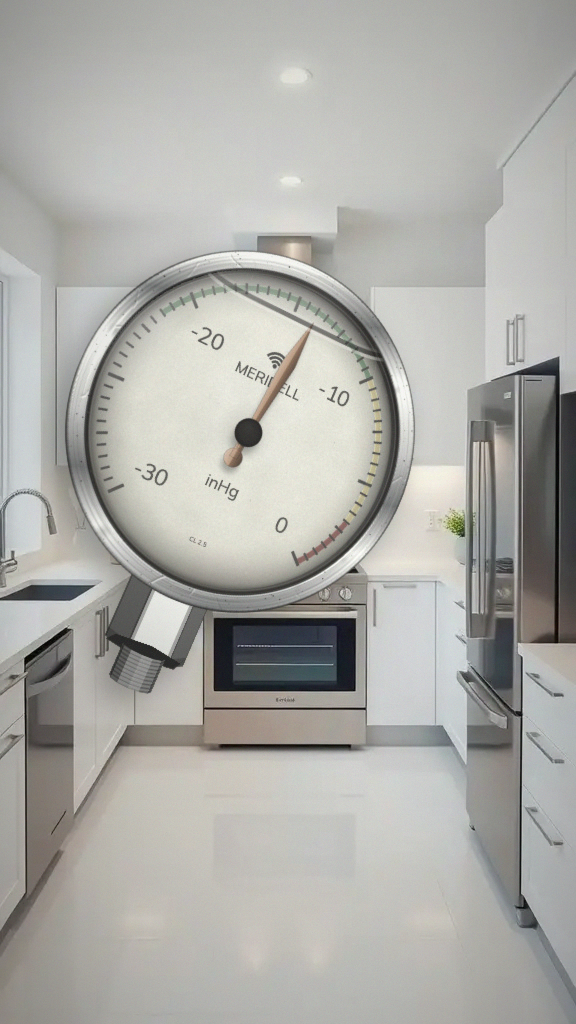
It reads -14 inHg
